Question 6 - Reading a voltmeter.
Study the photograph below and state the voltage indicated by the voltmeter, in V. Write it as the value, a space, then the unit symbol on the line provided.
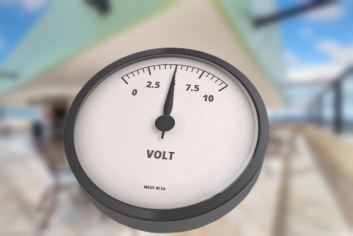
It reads 5 V
